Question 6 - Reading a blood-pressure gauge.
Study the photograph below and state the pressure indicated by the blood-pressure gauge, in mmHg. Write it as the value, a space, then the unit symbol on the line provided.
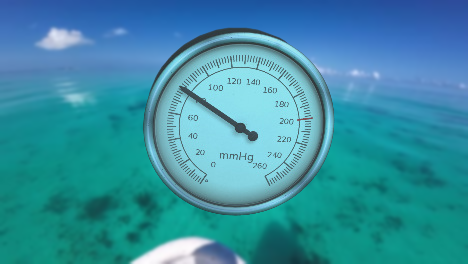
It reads 80 mmHg
